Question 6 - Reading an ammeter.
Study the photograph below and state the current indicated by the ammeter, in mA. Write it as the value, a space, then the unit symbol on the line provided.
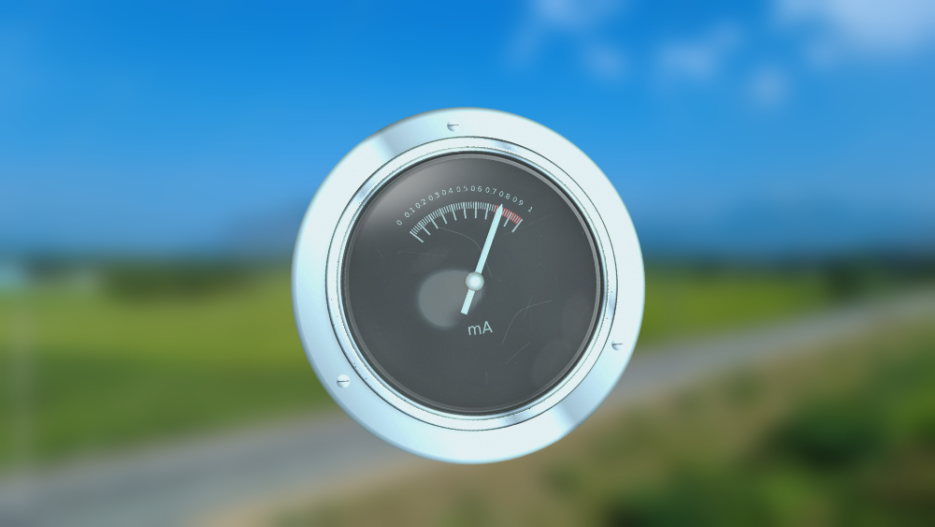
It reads 0.8 mA
